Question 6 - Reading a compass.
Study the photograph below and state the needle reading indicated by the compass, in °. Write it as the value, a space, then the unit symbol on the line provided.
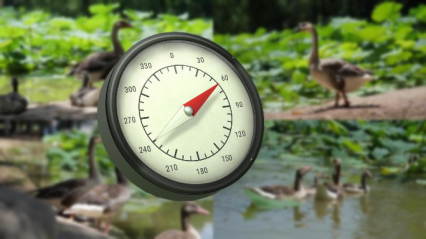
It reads 60 °
